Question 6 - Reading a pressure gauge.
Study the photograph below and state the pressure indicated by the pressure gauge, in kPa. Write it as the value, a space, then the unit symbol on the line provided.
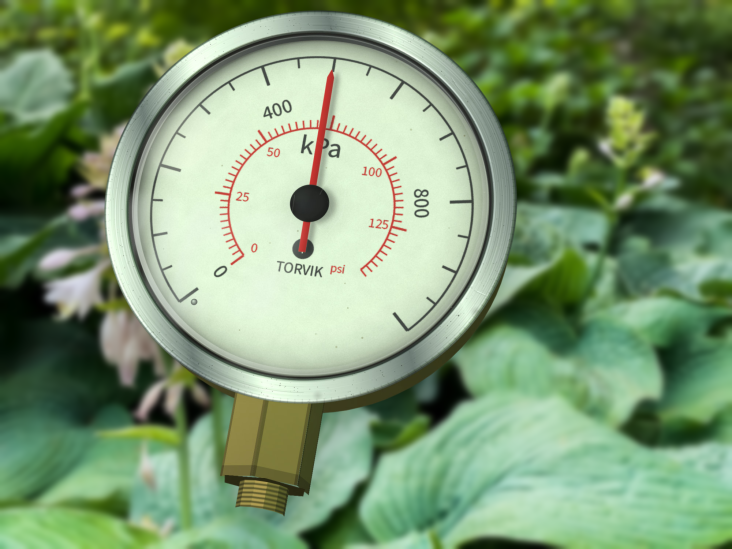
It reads 500 kPa
